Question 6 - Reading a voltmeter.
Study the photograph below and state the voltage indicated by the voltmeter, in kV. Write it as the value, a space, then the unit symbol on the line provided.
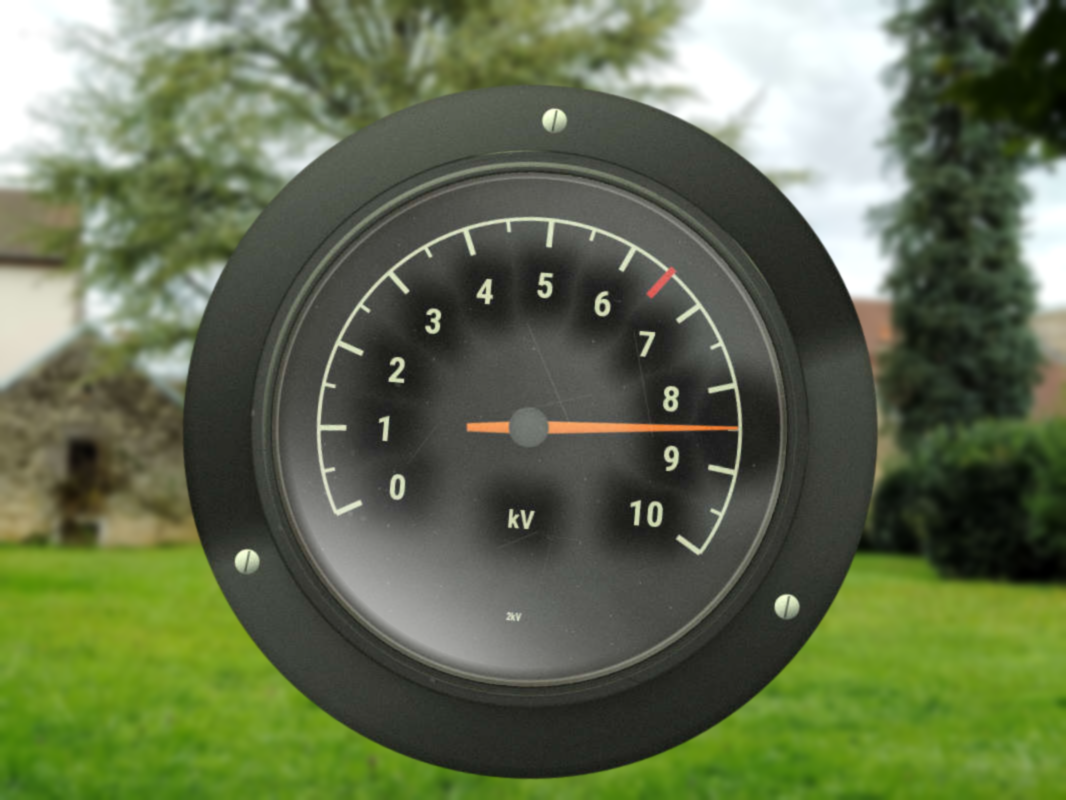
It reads 8.5 kV
